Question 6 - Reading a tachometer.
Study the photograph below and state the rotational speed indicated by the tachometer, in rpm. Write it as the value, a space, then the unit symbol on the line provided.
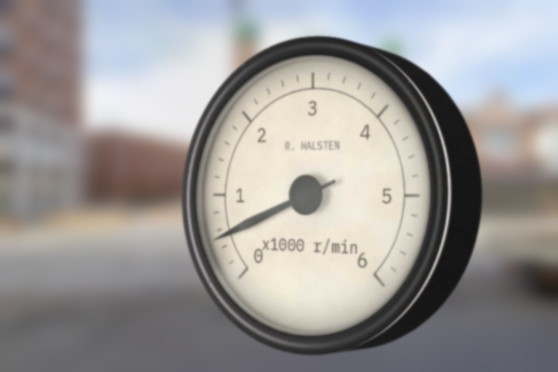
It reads 500 rpm
